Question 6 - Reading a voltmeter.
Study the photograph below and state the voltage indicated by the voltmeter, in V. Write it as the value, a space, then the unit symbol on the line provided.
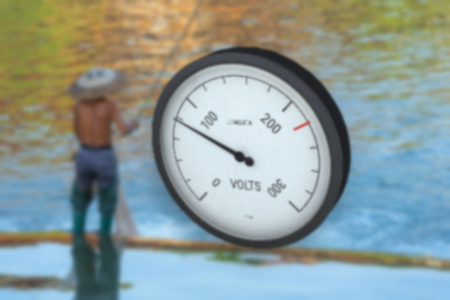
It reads 80 V
